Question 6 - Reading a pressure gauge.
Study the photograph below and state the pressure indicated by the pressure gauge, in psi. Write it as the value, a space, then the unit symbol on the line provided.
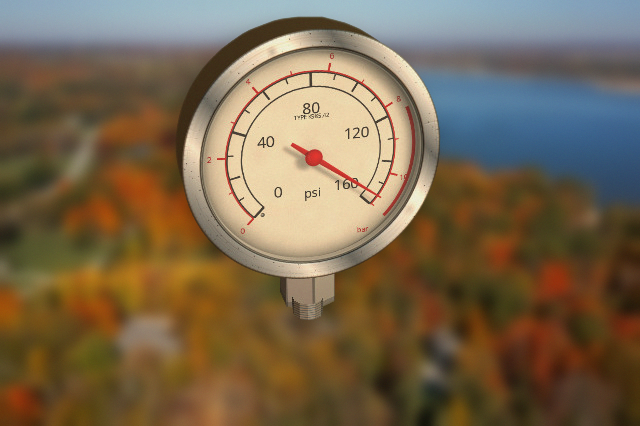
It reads 155 psi
